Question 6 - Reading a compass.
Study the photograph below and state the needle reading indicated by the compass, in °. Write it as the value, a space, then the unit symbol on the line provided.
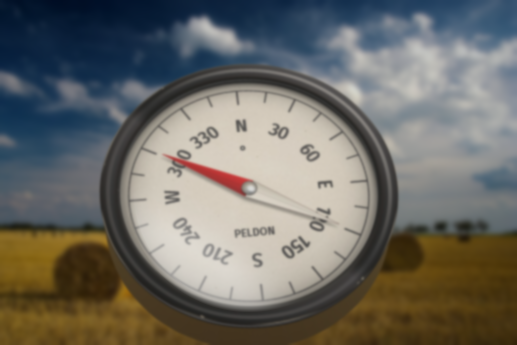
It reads 300 °
